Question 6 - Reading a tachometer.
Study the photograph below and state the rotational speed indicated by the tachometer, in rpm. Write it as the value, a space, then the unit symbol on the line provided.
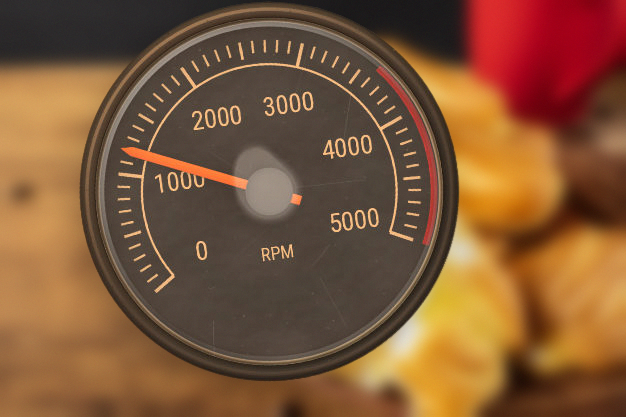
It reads 1200 rpm
